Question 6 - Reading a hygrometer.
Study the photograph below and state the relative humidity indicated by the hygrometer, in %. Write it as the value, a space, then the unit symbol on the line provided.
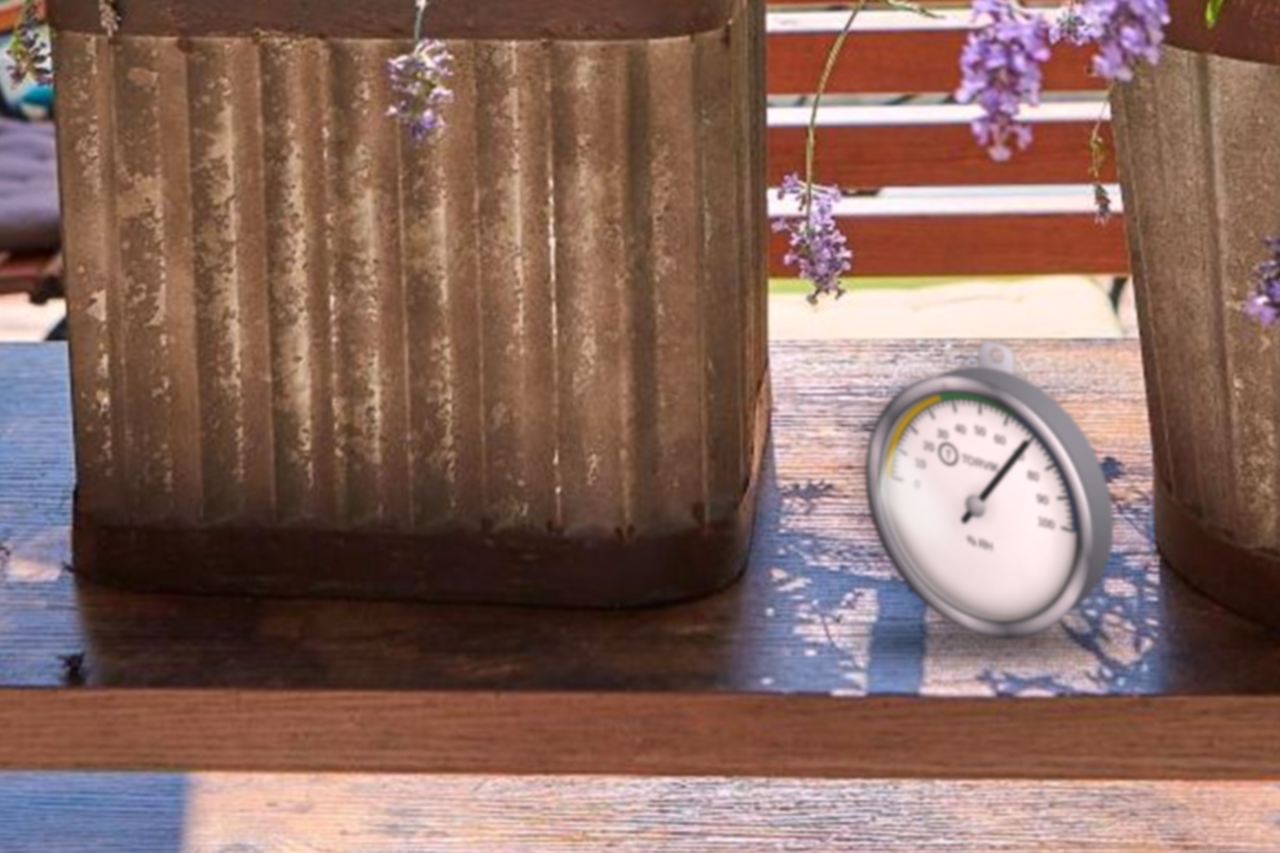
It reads 70 %
